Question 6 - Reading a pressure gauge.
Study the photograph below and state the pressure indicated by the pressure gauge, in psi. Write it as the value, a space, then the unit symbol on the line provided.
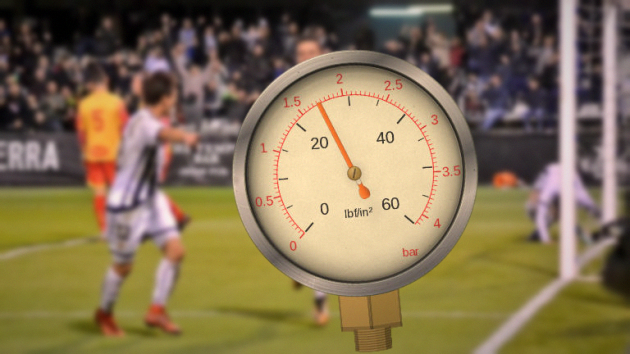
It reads 25 psi
